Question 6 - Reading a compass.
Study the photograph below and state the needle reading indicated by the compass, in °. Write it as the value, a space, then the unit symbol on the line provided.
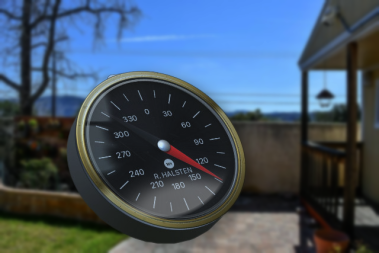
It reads 135 °
